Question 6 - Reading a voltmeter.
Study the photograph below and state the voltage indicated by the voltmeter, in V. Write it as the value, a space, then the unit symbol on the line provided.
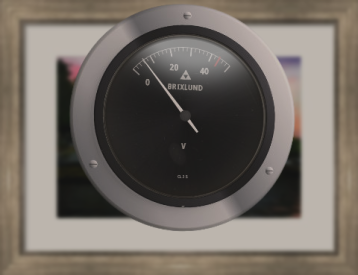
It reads 6 V
